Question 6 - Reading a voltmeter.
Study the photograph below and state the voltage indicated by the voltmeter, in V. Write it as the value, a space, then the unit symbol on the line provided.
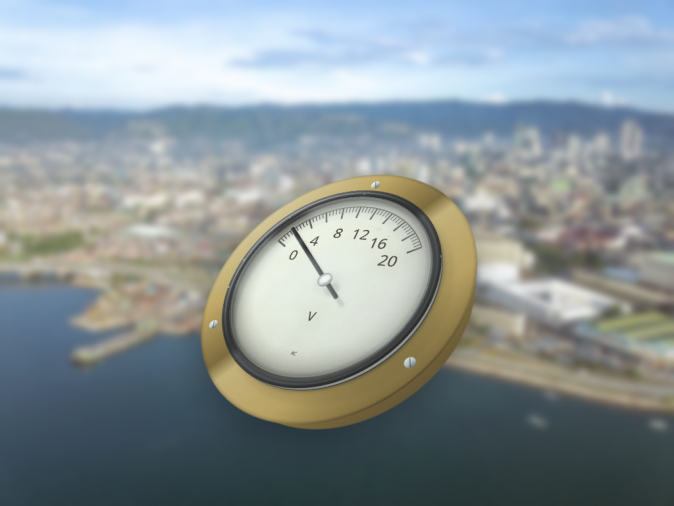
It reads 2 V
